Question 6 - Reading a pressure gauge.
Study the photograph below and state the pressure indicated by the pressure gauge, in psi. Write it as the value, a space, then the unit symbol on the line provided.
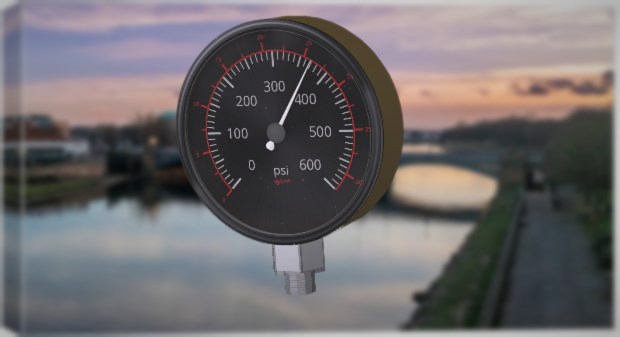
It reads 370 psi
